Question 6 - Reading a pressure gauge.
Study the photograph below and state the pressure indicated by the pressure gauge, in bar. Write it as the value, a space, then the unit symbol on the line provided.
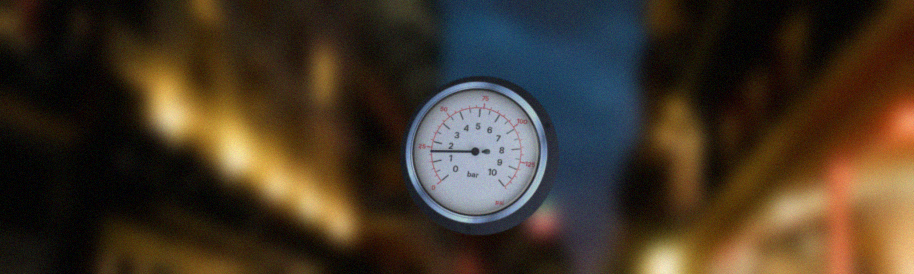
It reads 1.5 bar
